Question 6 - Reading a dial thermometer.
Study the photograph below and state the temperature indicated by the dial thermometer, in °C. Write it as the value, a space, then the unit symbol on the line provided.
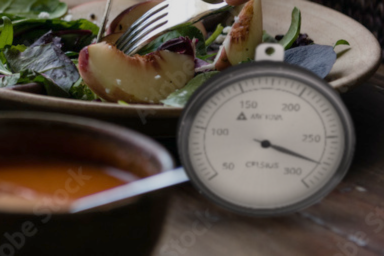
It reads 275 °C
